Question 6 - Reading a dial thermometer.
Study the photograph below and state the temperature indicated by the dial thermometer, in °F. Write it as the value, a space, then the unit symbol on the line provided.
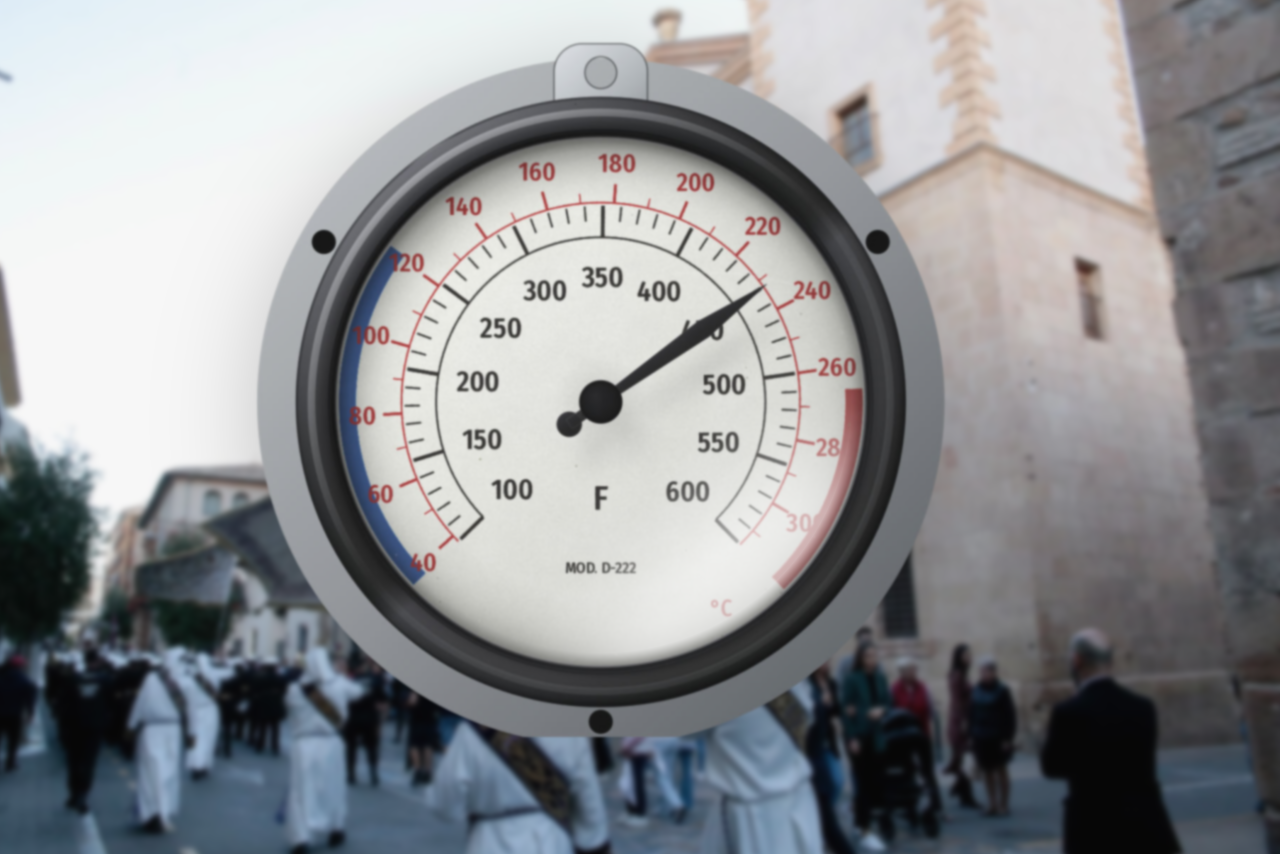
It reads 450 °F
